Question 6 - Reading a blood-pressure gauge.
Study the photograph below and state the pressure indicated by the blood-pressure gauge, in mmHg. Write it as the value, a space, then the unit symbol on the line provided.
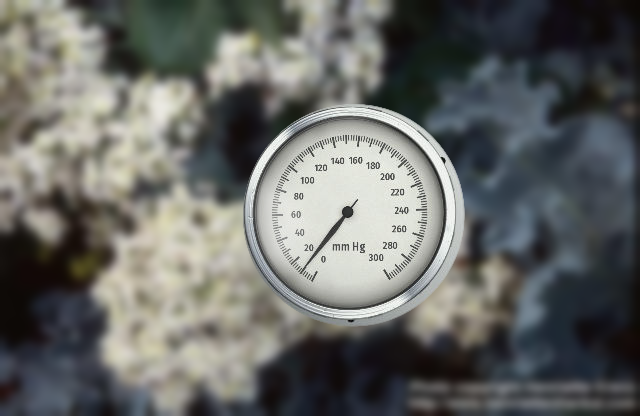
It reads 10 mmHg
